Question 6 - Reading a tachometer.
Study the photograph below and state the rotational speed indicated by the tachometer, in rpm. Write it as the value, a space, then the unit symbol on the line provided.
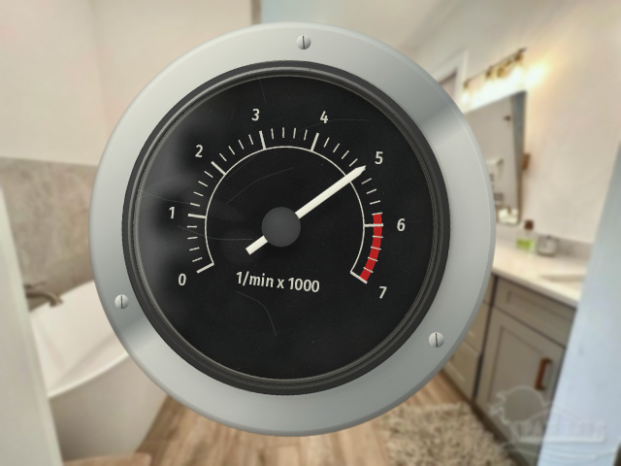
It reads 5000 rpm
